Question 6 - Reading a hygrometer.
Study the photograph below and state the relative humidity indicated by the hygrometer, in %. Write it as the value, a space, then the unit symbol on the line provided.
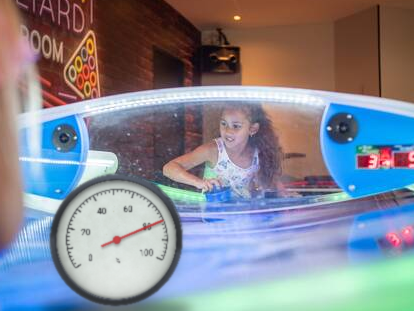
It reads 80 %
